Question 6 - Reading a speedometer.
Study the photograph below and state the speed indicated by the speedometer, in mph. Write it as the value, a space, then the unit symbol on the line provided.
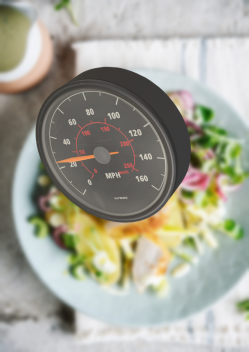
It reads 25 mph
